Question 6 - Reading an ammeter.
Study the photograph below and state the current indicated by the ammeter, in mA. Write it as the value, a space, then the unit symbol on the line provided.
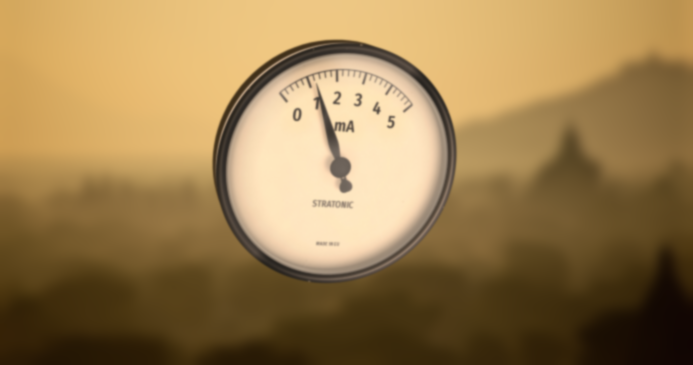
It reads 1.2 mA
